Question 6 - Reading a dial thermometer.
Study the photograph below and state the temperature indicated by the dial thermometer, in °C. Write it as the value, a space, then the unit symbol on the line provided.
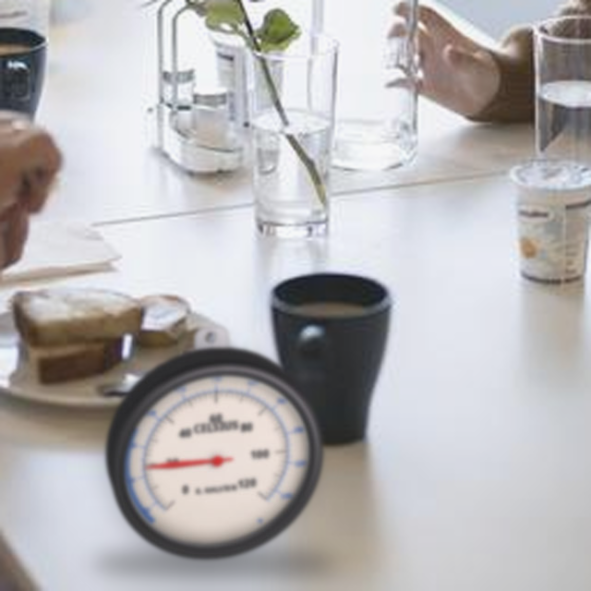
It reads 20 °C
